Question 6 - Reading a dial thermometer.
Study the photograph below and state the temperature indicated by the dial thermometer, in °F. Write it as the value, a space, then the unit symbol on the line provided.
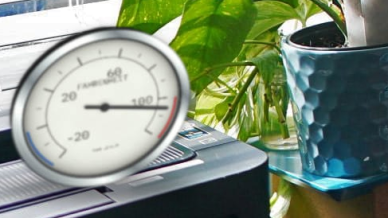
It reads 105 °F
